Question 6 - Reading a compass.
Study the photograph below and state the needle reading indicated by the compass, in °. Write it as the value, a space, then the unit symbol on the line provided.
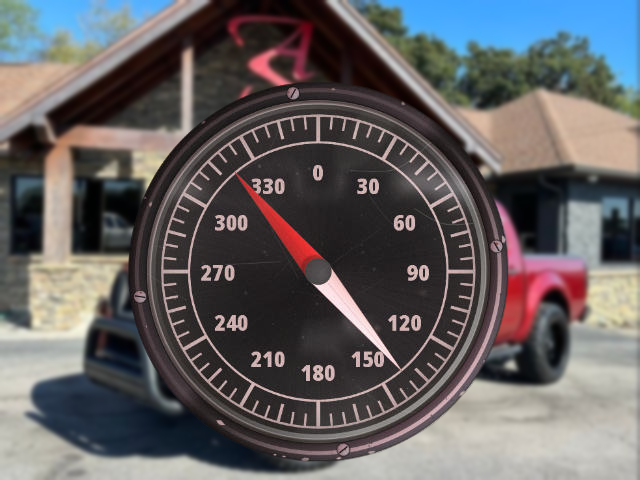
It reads 320 °
